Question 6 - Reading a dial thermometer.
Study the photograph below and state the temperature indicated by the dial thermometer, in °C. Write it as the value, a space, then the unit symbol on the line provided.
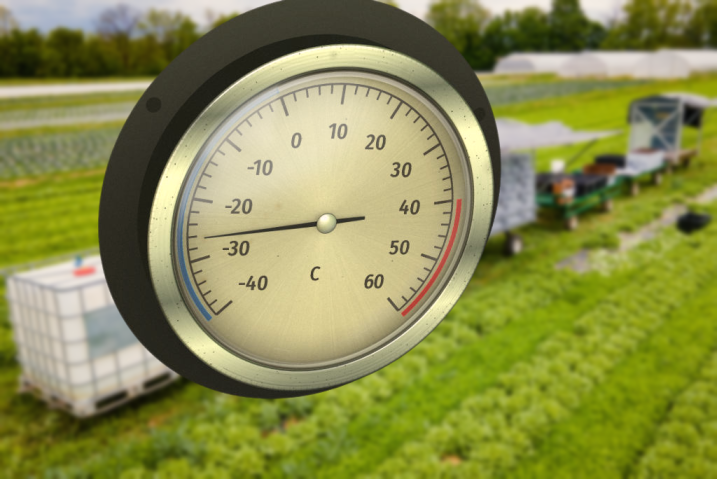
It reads -26 °C
